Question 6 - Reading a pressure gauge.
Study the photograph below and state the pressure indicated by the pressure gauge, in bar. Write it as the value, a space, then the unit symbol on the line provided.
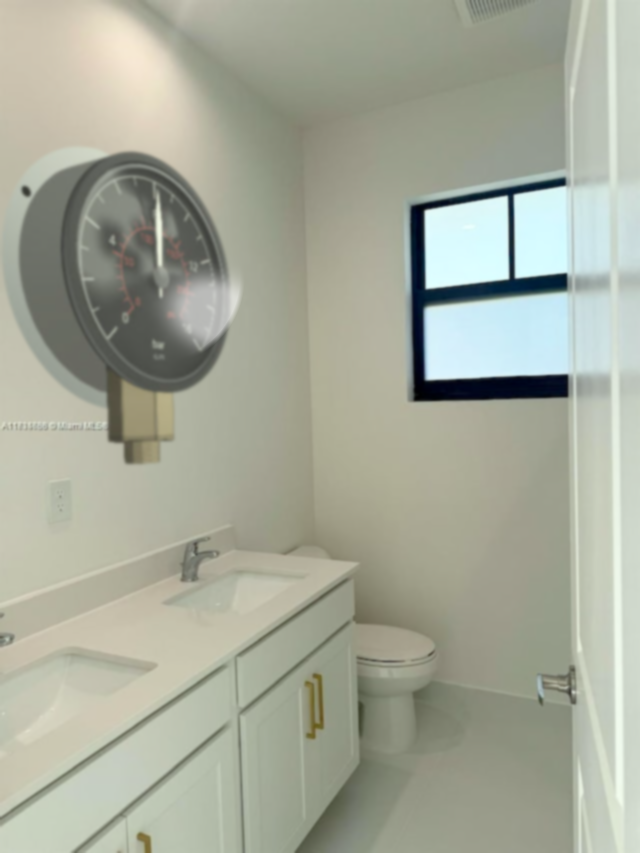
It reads 8 bar
